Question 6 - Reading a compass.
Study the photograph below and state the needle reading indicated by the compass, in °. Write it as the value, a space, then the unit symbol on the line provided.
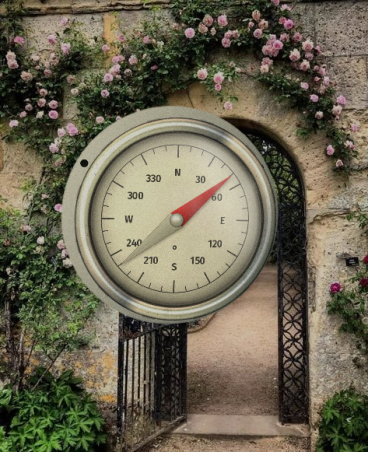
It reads 50 °
